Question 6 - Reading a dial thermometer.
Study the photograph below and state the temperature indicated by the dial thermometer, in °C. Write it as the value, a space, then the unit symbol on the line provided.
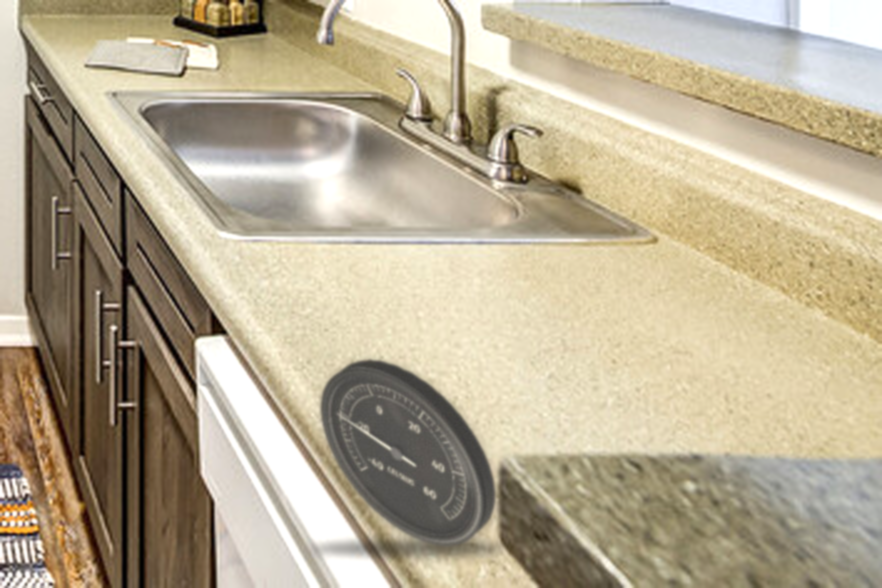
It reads -20 °C
